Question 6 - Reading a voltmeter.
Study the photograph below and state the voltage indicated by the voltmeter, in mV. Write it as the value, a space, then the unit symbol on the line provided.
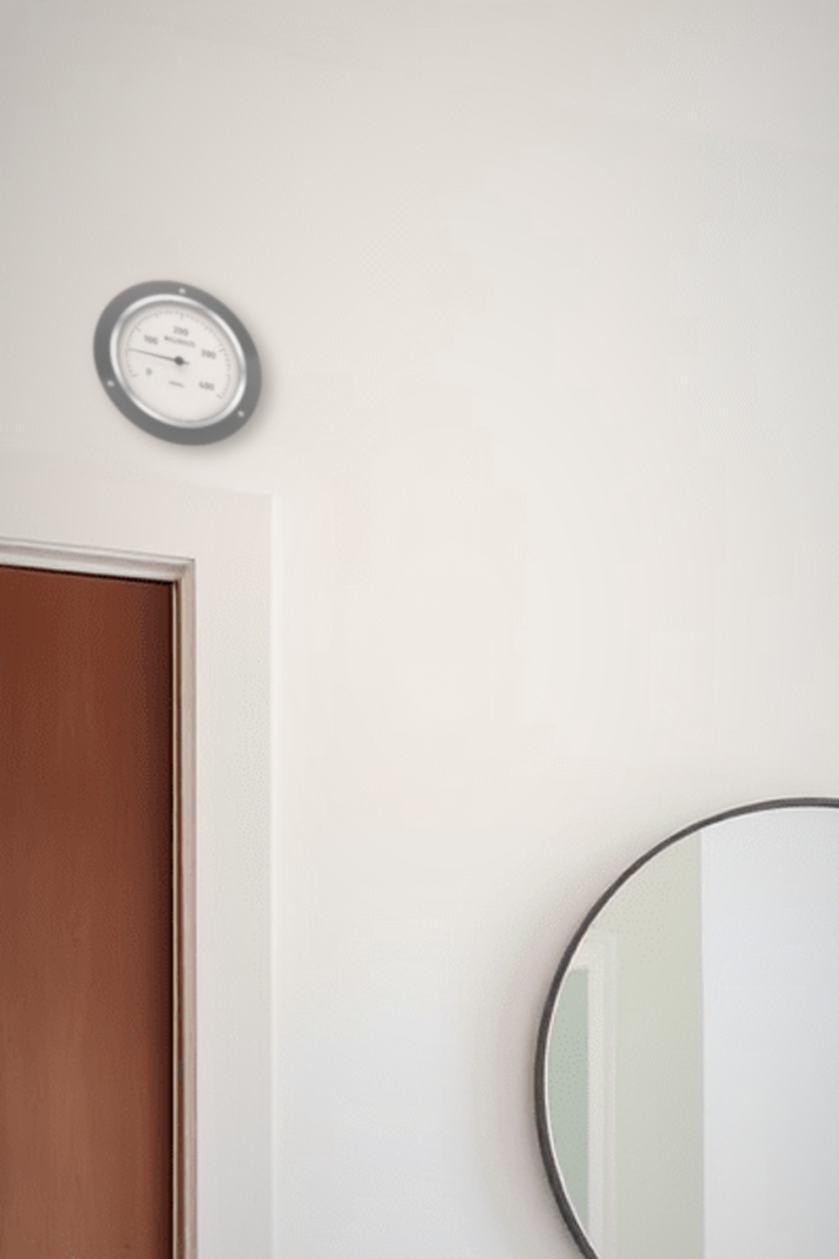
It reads 50 mV
